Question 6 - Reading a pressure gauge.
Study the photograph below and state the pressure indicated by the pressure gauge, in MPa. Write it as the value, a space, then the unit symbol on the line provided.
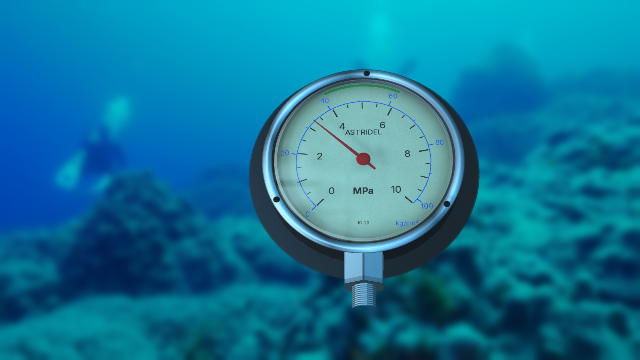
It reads 3.25 MPa
